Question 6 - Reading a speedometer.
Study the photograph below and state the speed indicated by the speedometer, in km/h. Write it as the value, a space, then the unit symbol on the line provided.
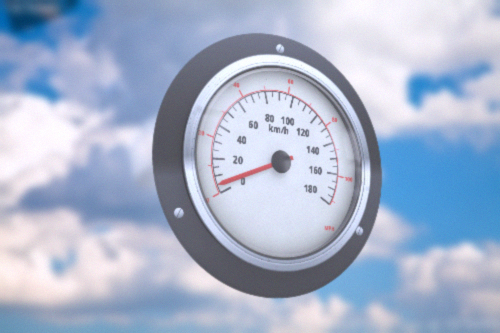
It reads 5 km/h
